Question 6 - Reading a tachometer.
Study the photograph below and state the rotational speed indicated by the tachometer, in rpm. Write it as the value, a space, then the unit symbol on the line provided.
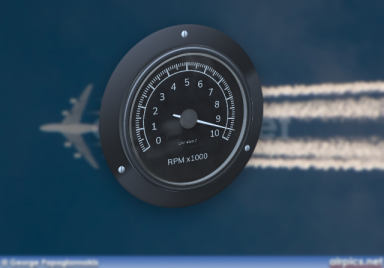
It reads 9500 rpm
